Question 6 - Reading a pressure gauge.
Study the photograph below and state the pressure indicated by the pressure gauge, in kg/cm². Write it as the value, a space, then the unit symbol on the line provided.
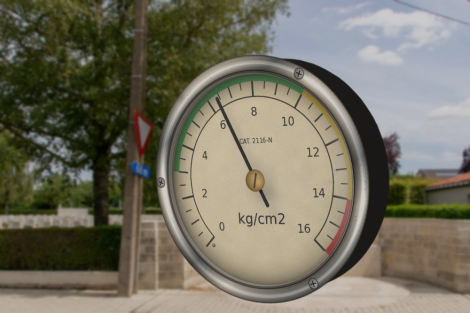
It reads 6.5 kg/cm²
